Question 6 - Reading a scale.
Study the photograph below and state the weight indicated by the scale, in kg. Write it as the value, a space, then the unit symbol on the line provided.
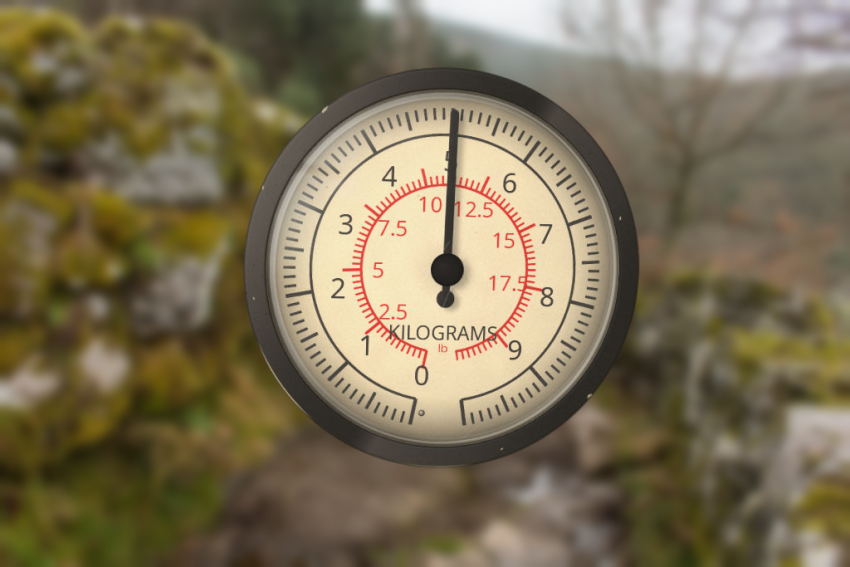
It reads 5 kg
